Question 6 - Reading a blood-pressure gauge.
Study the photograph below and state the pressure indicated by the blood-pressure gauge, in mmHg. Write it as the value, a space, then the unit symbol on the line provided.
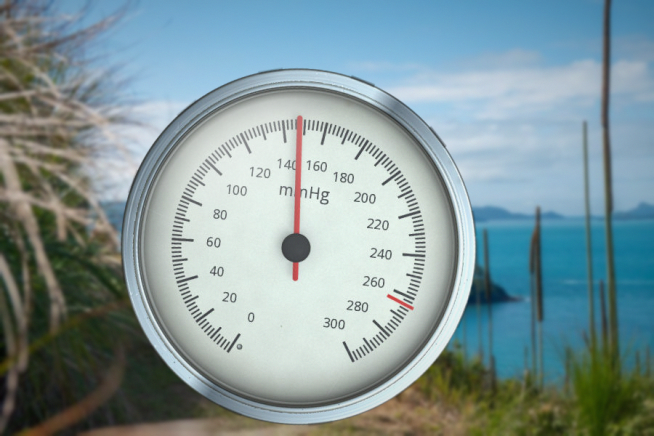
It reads 148 mmHg
